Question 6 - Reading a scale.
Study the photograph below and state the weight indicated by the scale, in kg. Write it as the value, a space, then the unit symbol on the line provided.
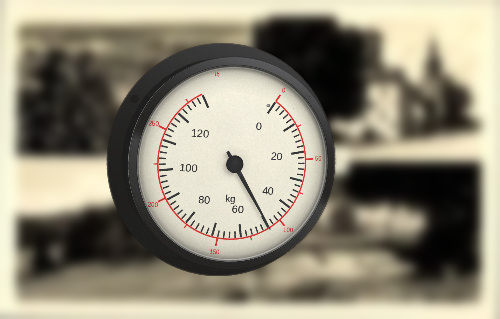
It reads 50 kg
